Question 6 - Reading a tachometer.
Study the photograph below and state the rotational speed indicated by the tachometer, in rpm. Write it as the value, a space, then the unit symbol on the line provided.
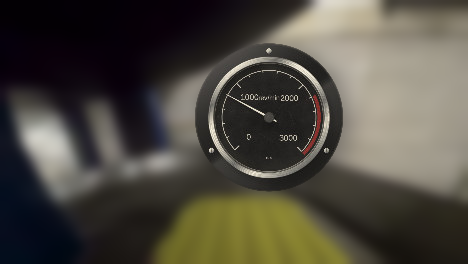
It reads 800 rpm
